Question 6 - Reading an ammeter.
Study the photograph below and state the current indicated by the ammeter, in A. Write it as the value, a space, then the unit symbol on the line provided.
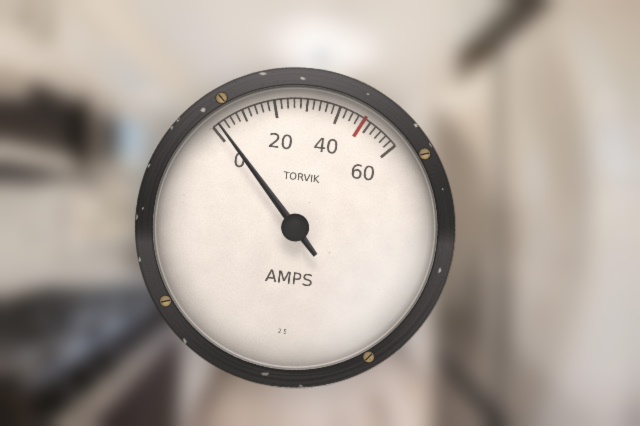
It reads 2 A
